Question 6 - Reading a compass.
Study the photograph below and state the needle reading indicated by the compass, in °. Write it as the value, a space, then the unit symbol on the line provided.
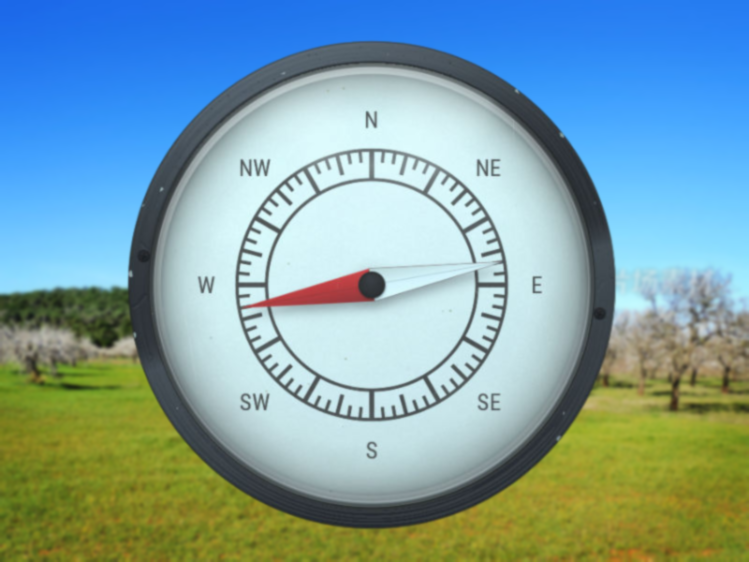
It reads 260 °
